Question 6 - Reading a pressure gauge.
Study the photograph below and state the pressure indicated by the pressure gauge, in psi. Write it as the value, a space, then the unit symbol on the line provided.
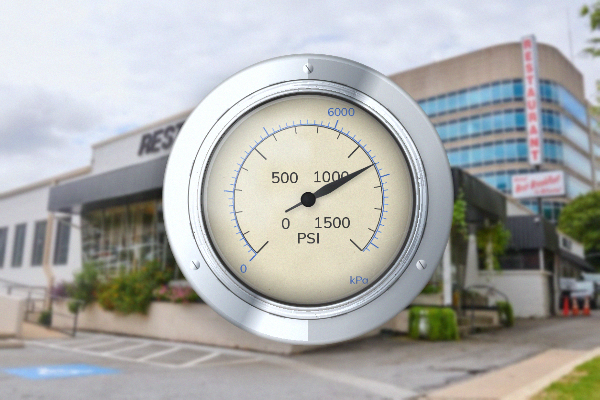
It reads 1100 psi
